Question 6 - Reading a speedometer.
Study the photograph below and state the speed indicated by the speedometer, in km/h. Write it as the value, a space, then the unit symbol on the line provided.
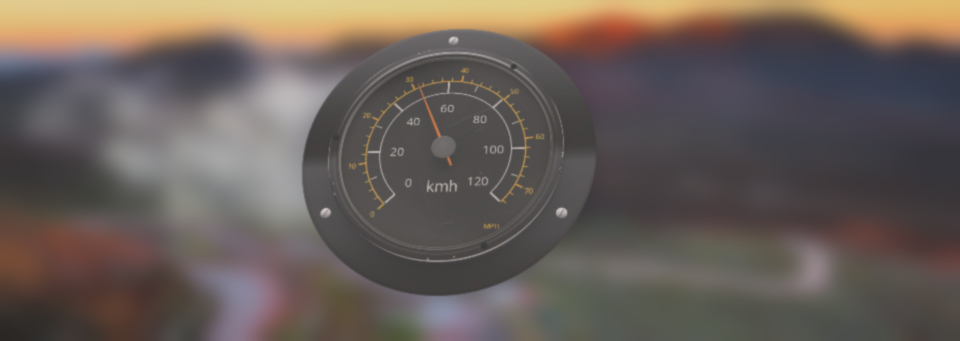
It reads 50 km/h
